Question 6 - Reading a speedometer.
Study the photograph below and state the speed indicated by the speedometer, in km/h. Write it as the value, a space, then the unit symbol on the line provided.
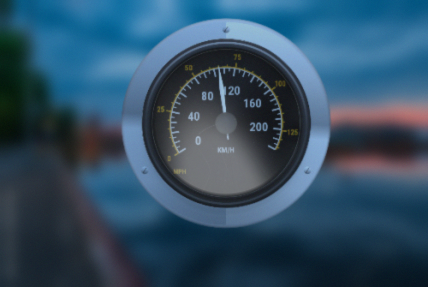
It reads 105 km/h
